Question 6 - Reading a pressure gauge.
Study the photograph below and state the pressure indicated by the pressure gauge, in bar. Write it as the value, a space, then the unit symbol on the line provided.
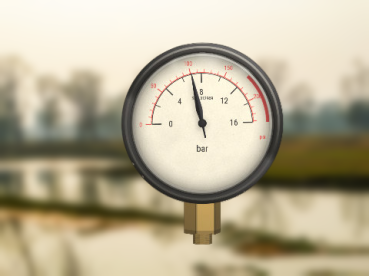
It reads 7 bar
